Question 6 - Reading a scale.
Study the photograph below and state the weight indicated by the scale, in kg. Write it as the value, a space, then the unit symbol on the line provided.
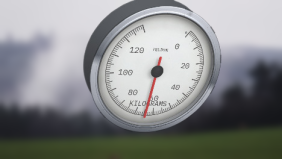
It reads 65 kg
